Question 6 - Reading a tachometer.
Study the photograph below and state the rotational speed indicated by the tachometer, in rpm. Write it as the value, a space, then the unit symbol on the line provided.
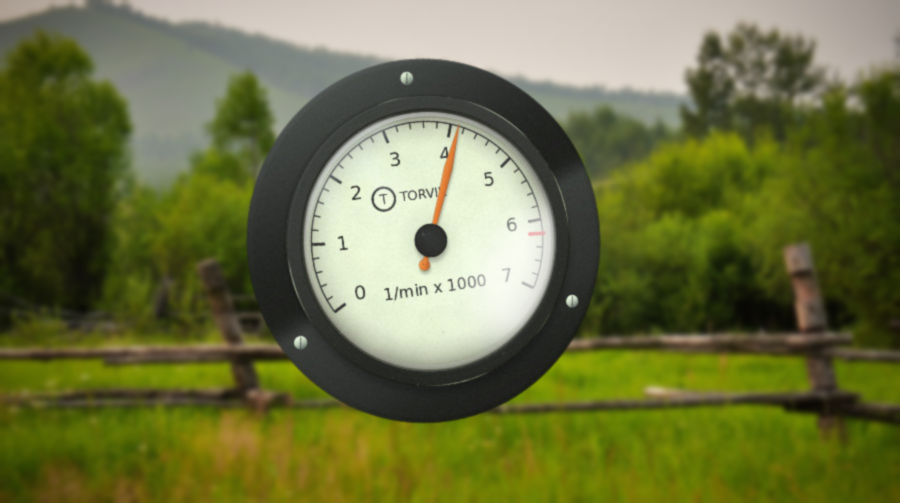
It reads 4100 rpm
